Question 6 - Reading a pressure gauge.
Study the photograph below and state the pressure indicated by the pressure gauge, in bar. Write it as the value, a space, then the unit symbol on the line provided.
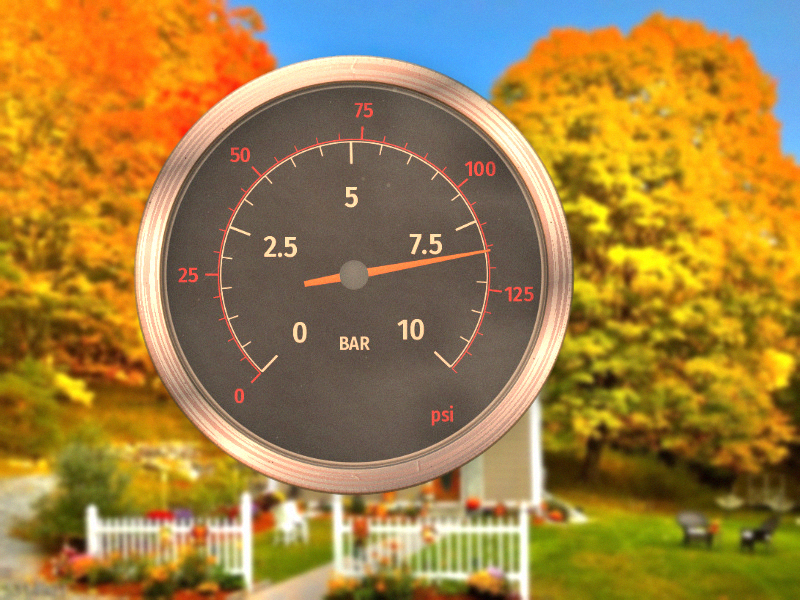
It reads 8 bar
